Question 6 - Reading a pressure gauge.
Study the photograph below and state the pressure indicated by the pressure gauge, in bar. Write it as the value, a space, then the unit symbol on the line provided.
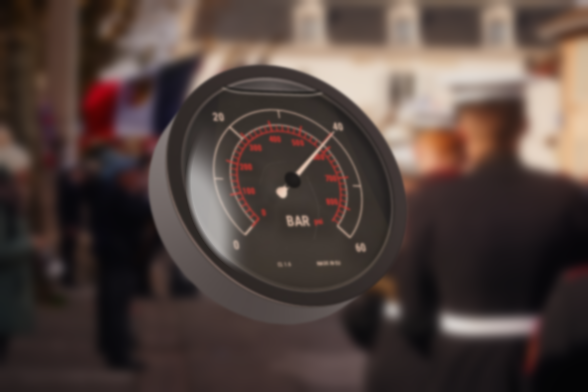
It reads 40 bar
